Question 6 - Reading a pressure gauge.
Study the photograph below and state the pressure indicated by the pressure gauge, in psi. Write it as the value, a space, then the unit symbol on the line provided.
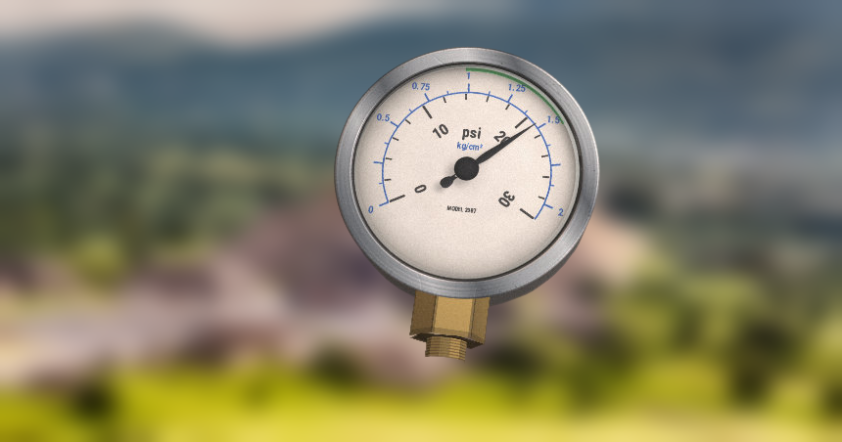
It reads 21 psi
